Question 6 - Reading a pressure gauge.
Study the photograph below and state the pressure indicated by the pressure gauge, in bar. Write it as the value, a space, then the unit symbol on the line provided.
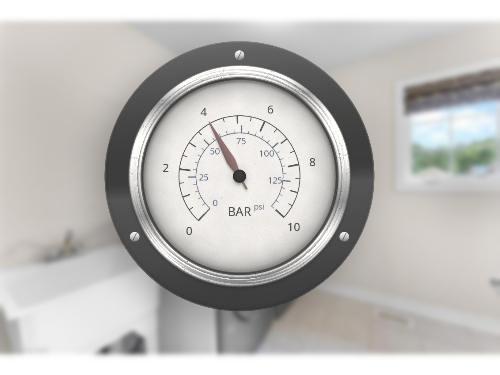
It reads 4 bar
